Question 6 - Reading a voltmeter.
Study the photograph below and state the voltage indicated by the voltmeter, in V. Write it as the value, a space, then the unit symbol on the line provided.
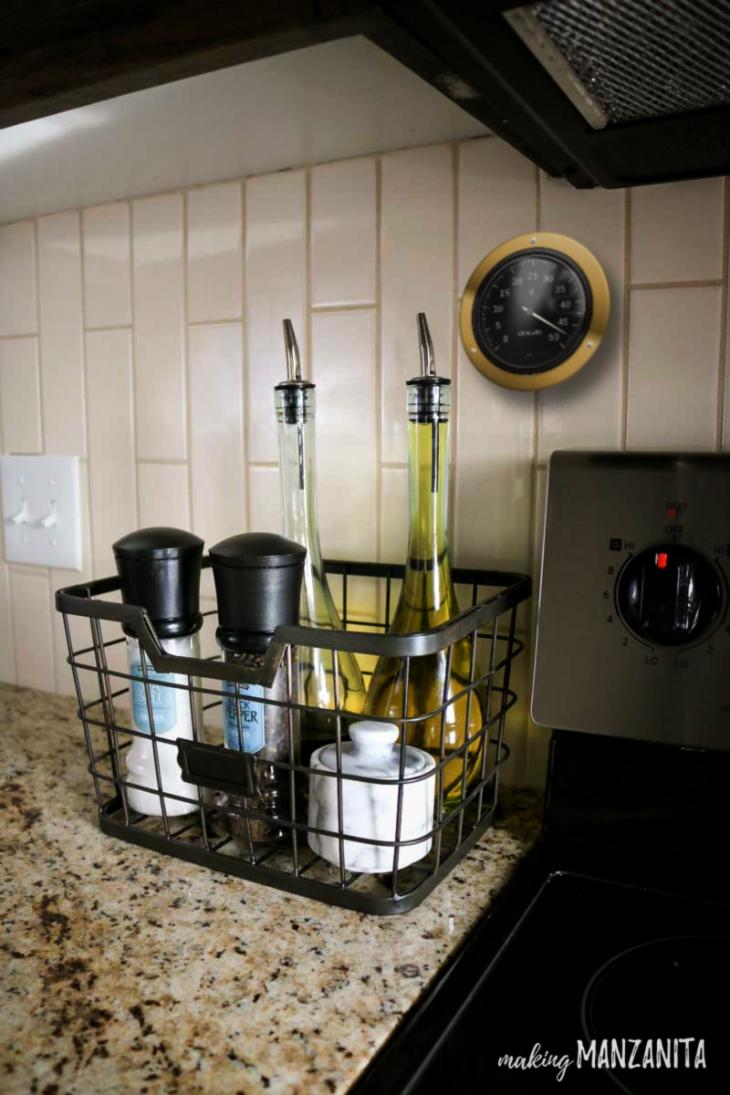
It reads 47.5 V
